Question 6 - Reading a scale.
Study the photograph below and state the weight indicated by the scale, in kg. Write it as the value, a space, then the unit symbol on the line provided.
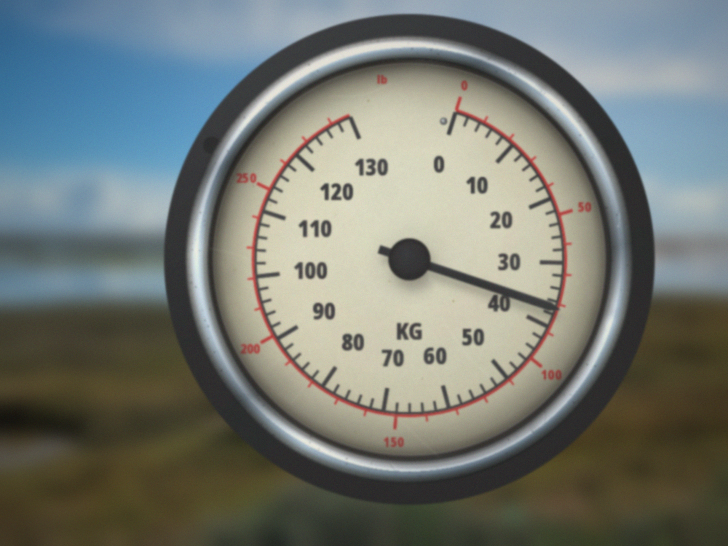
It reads 37 kg
